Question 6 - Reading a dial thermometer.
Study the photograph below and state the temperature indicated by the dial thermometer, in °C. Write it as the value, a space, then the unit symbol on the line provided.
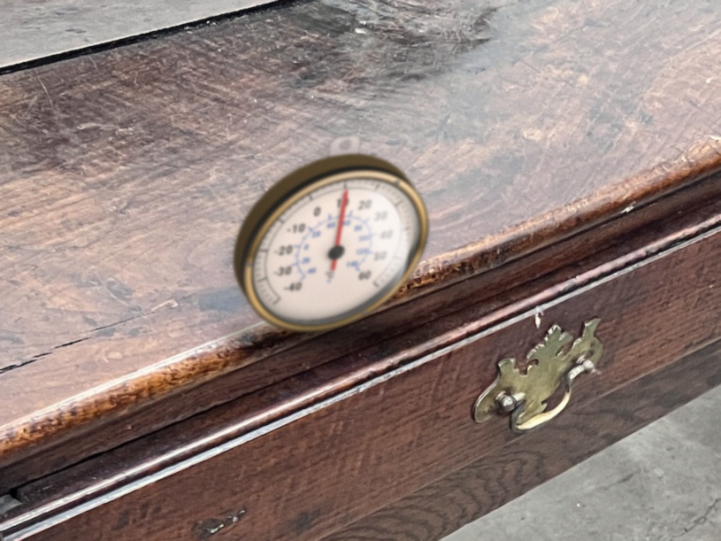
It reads 10 °C
